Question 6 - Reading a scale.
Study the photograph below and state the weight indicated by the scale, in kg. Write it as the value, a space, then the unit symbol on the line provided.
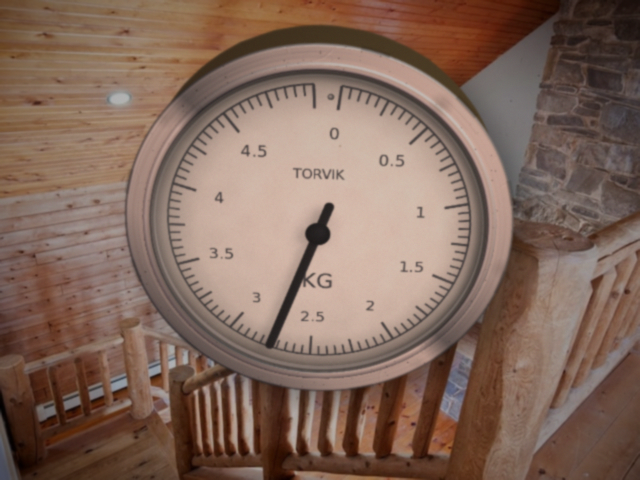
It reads 2.75 kg
